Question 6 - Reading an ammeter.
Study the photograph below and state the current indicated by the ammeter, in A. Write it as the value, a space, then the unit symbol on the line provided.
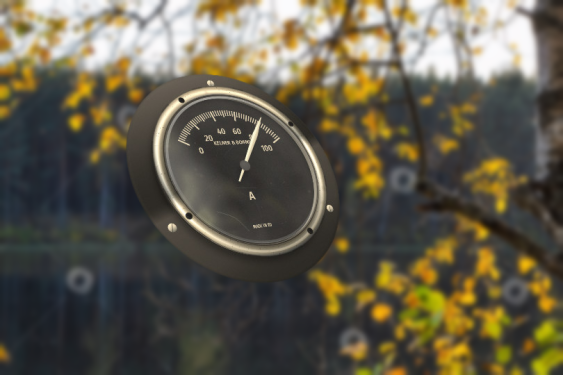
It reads 80 A
